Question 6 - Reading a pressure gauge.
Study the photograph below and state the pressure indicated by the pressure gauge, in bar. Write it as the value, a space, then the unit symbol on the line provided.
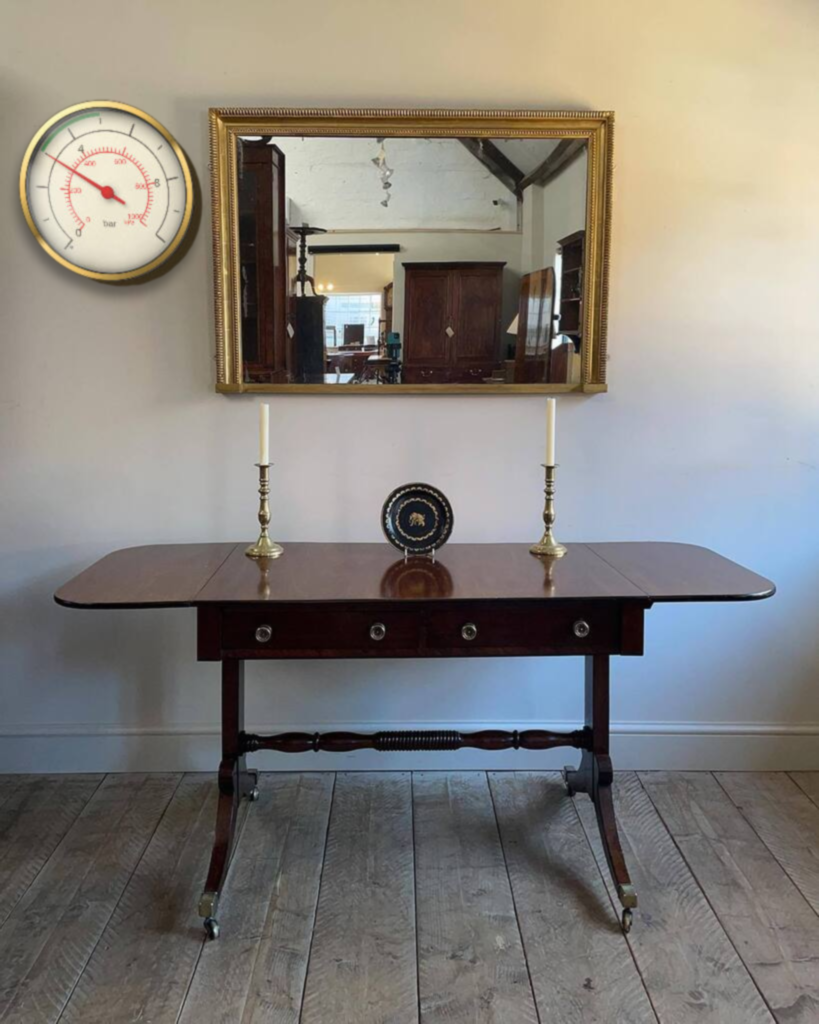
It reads 3 bar
